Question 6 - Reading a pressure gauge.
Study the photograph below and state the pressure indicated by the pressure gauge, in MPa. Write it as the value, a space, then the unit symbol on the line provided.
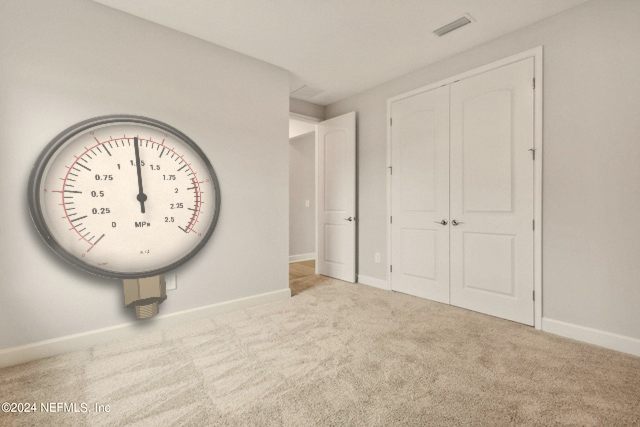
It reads 1.25 MPa
